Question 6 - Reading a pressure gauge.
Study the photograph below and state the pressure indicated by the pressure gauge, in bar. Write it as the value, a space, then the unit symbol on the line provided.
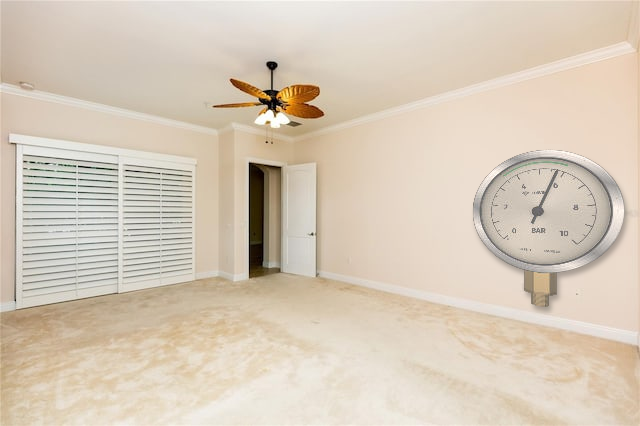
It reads 5.75 bar
